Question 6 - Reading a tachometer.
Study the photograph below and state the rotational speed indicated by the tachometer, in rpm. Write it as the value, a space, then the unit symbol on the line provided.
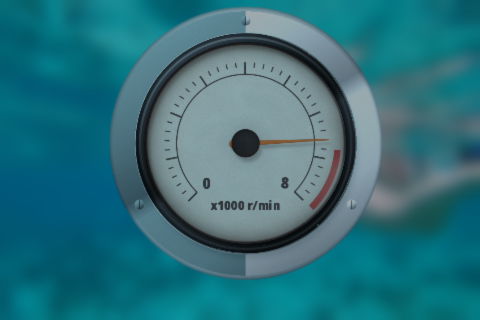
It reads 6600 rpm
